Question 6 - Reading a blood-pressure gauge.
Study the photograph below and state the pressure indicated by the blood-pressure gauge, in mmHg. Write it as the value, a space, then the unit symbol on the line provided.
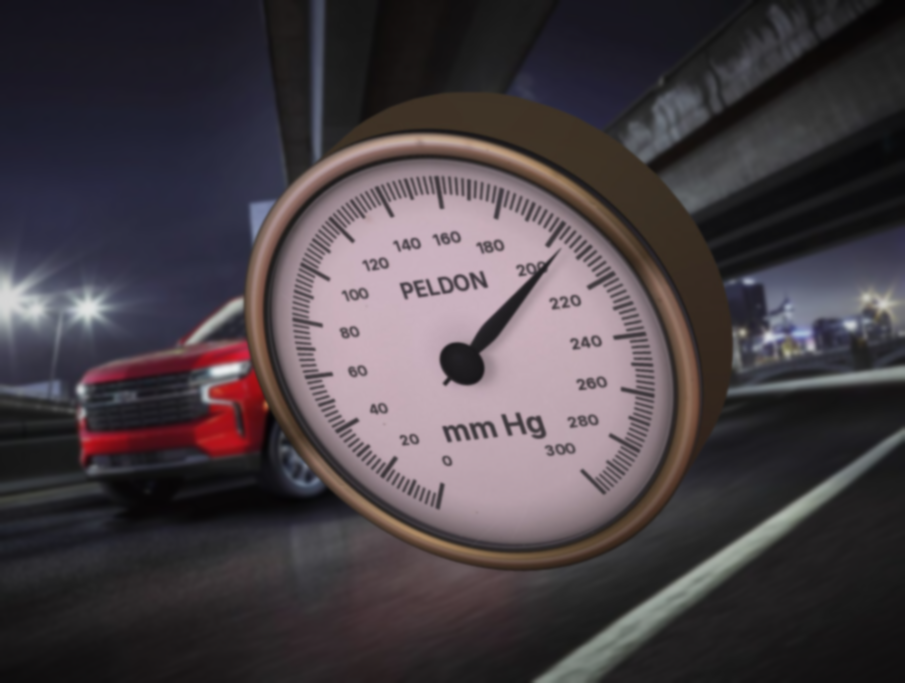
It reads 204 mmHg
